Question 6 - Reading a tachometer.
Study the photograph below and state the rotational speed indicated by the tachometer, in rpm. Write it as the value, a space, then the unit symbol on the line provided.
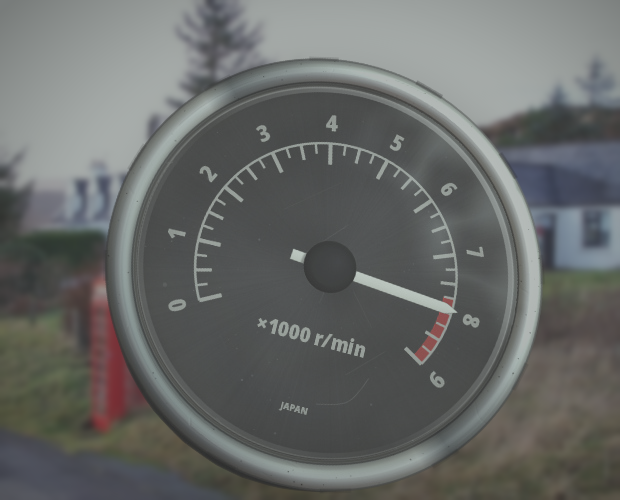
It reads 8000 rpm
